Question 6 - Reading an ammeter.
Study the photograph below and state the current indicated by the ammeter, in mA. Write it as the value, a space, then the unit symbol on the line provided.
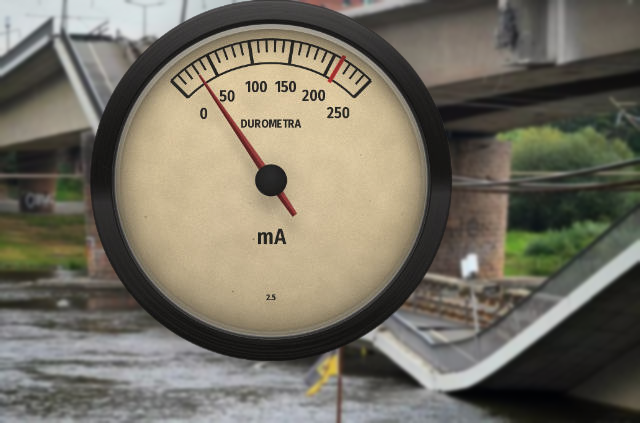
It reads 30 mA
